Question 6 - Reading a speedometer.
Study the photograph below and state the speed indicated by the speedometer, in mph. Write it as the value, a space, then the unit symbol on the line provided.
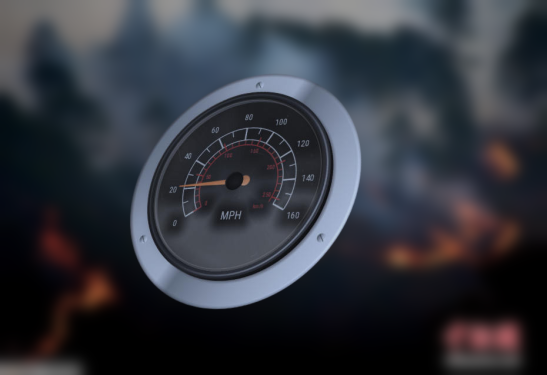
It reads 20 mph
